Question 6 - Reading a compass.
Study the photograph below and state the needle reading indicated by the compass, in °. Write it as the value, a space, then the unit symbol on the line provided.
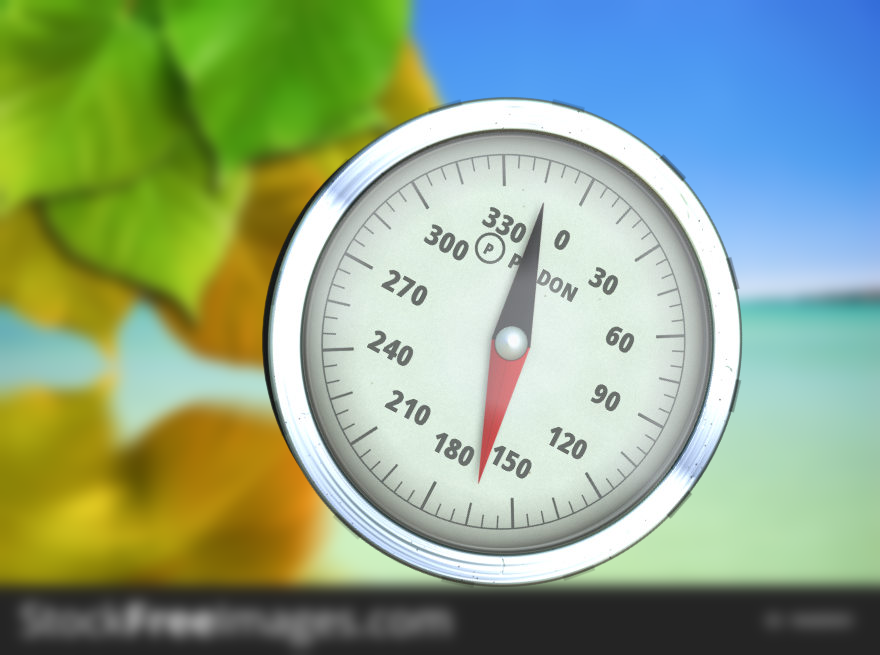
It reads 165 °
